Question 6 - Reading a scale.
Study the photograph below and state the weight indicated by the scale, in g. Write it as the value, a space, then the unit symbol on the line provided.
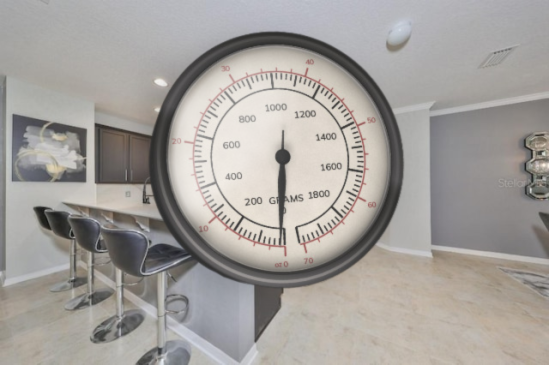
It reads 20 g
